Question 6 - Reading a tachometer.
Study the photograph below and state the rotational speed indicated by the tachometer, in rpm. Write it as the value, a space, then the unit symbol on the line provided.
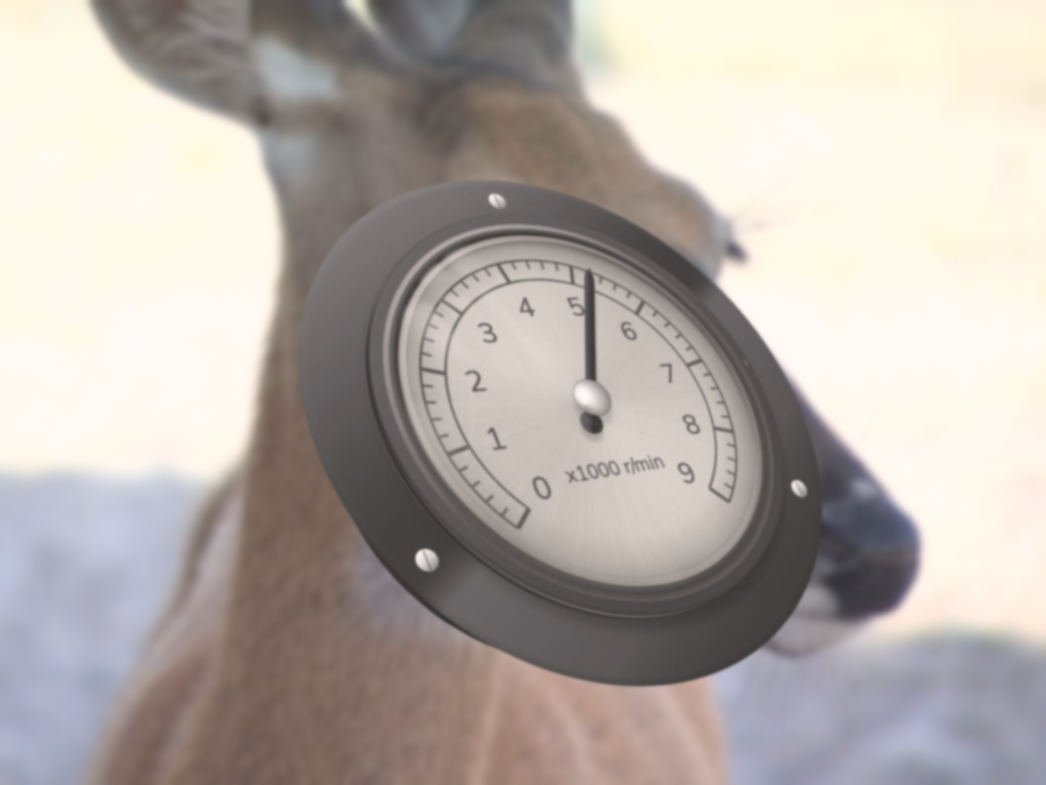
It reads 5200 rpm
